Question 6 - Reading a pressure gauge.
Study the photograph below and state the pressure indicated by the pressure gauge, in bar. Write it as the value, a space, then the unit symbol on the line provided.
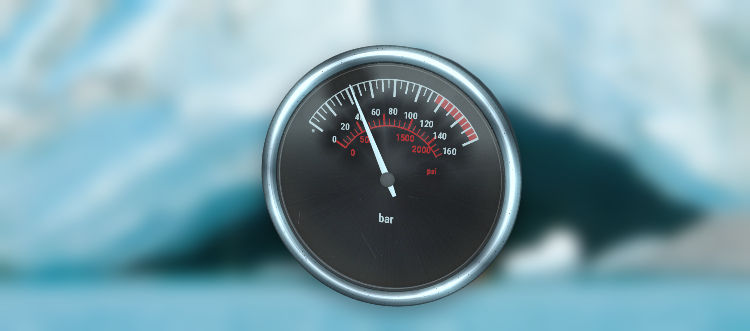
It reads 45 bar
